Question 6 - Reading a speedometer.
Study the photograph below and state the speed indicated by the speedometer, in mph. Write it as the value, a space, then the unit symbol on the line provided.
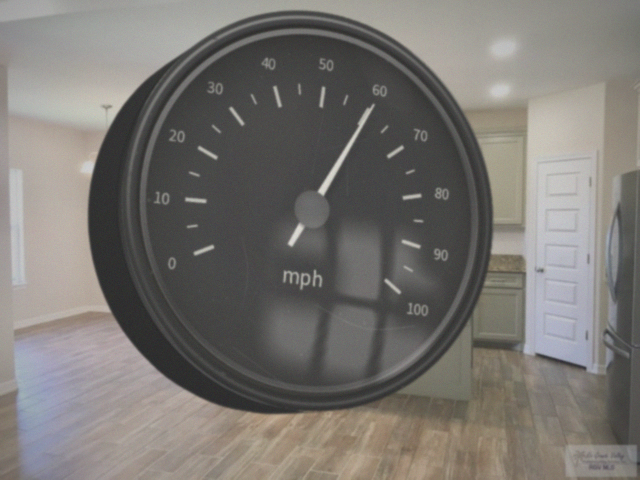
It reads 60 mph
